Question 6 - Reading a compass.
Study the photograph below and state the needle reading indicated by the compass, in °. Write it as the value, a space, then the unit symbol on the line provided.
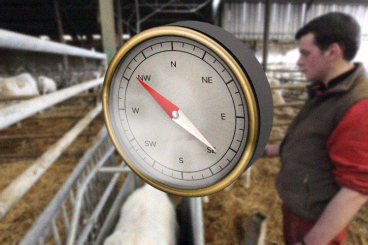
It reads 310 °
